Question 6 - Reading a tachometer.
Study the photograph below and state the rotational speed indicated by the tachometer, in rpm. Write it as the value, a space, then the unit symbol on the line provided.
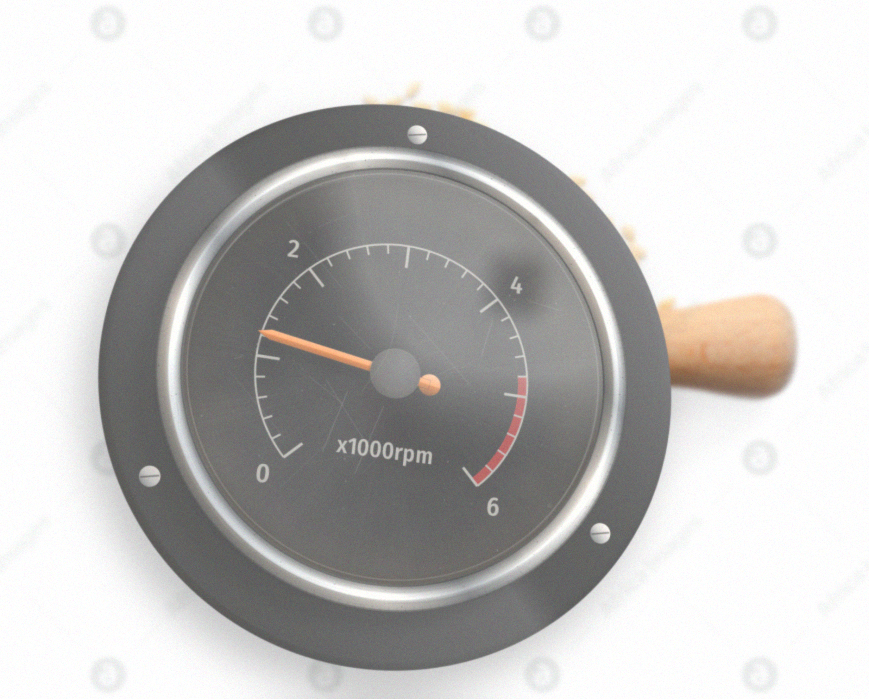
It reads 1200 rpm
